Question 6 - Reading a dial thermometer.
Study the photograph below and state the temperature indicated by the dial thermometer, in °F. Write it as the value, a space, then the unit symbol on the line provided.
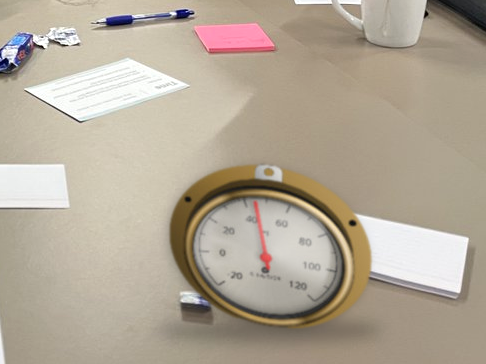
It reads 45 °F
